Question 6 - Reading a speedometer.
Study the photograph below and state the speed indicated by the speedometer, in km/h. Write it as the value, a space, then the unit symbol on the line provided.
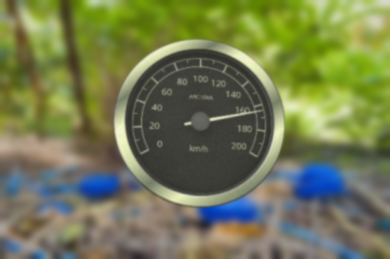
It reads 165 km/h
